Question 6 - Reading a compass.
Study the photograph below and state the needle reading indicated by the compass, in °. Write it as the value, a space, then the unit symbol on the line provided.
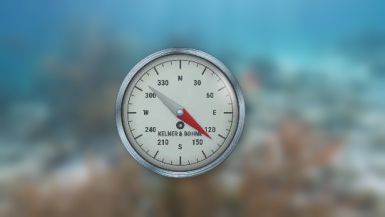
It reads 130 °
